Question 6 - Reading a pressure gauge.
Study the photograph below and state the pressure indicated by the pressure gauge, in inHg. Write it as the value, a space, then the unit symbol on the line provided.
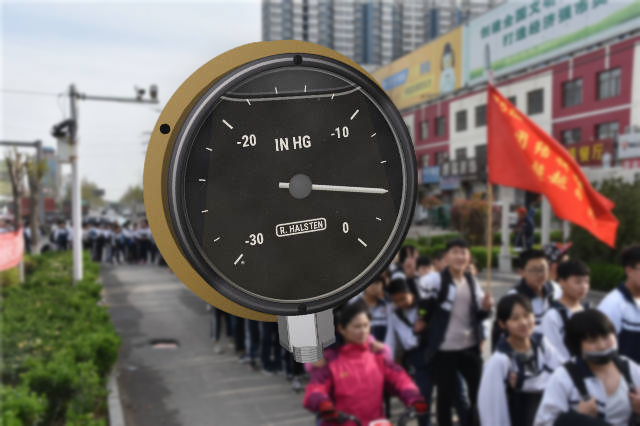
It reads -4 inHg
